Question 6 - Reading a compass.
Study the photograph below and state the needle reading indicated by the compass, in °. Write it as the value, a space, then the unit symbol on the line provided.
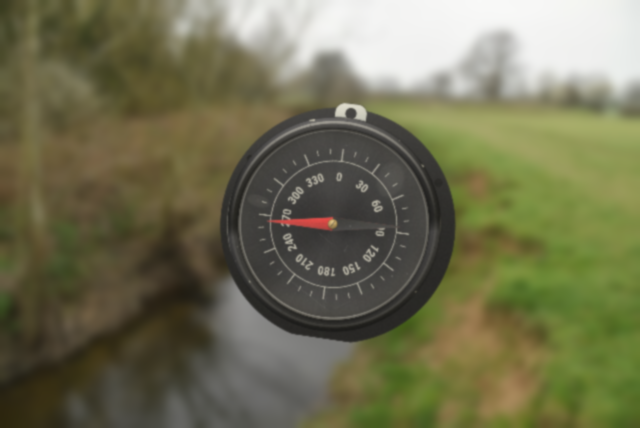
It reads 265 °
